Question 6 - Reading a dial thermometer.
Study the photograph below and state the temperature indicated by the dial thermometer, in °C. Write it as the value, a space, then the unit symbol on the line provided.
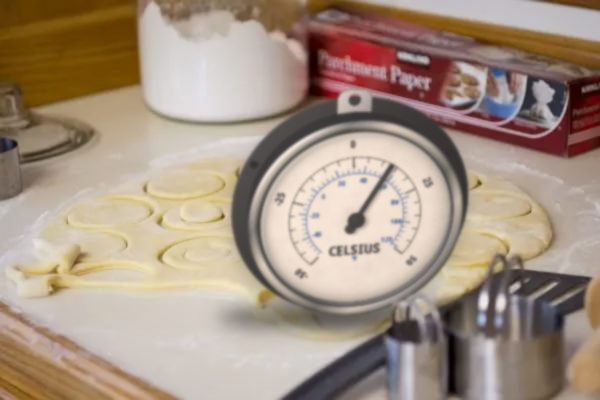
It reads 12.5 °C
